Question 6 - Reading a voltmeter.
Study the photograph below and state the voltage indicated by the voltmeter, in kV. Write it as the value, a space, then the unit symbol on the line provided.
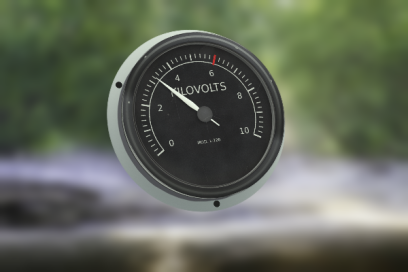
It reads 3.2 kV
